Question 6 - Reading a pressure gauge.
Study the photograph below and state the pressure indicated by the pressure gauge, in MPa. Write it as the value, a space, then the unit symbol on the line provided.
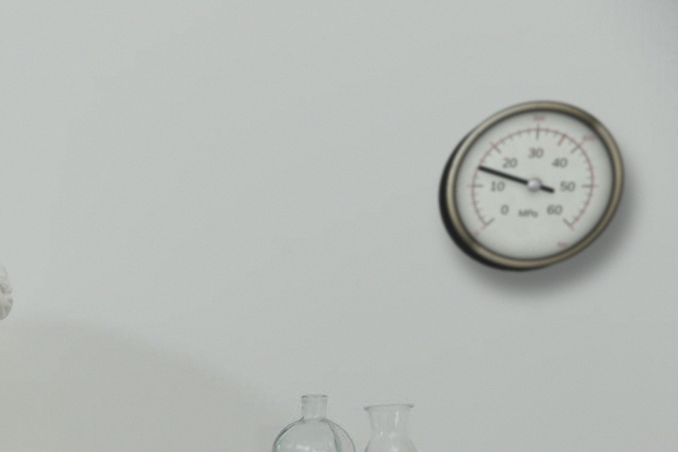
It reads 14 MPa
